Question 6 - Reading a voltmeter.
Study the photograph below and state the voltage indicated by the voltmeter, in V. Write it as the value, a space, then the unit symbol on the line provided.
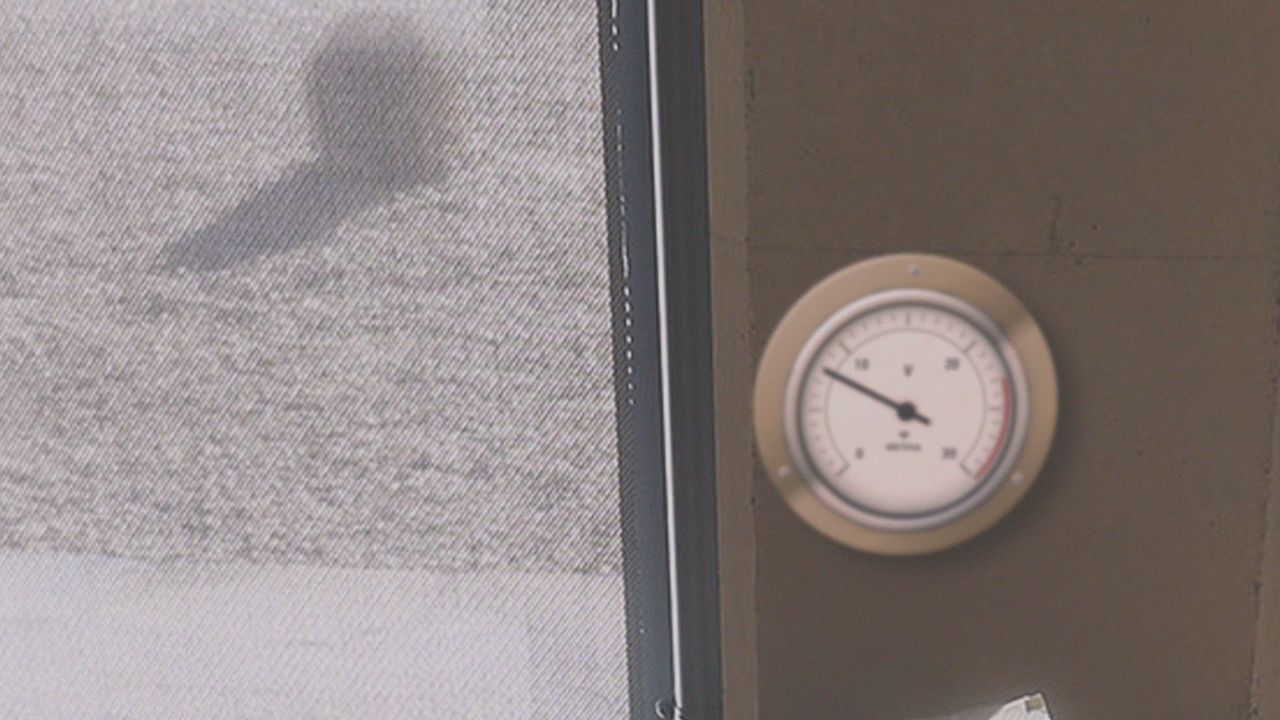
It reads 8 V
